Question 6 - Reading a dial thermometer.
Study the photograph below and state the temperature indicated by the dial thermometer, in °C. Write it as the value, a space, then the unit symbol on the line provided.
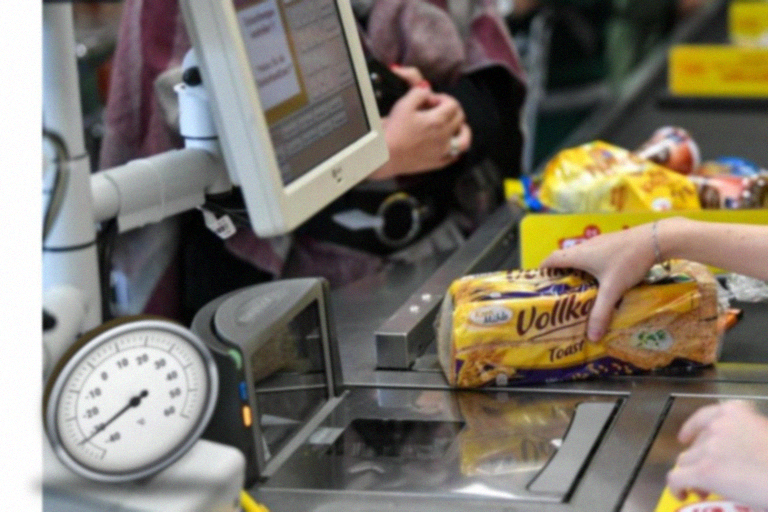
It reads -30 °C
